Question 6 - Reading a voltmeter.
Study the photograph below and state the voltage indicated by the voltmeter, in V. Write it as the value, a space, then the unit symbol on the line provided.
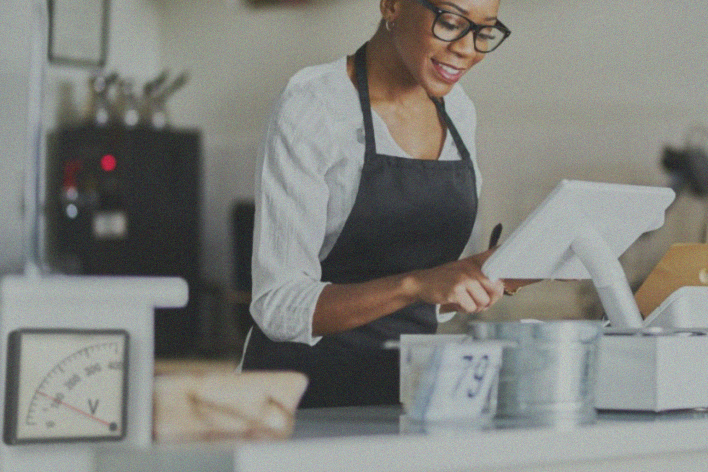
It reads 100 V
